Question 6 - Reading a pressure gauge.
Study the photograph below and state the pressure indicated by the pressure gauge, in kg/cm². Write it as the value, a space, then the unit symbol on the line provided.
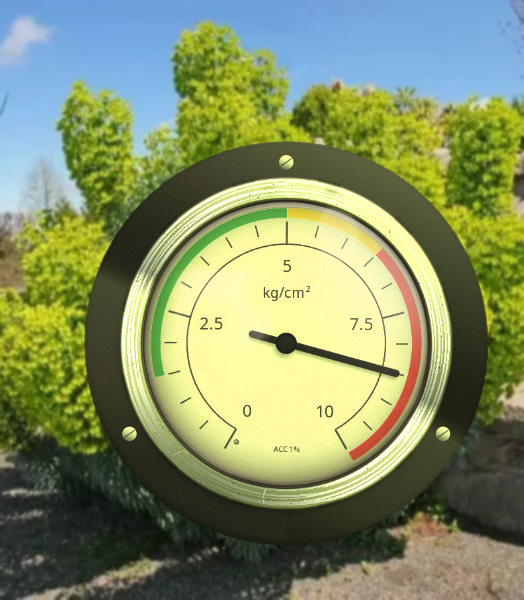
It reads 8.5 kg/cm²
